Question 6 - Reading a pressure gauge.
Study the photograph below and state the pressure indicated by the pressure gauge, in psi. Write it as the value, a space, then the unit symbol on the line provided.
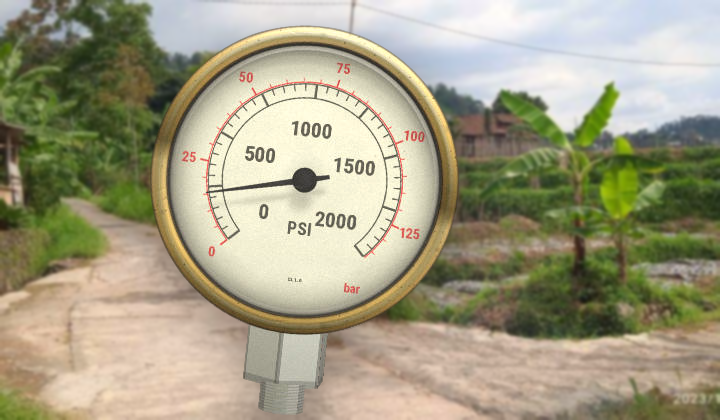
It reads 225 psi
